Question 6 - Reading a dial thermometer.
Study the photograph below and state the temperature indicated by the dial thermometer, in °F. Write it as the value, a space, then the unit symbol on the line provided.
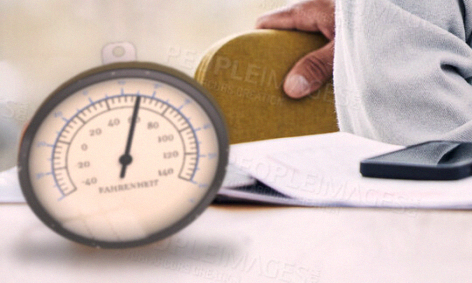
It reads 60 °F
